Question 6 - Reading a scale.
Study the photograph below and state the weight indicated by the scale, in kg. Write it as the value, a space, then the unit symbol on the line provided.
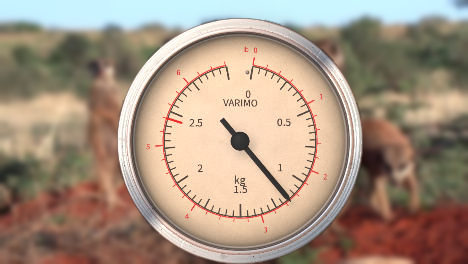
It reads 1.15 kg
